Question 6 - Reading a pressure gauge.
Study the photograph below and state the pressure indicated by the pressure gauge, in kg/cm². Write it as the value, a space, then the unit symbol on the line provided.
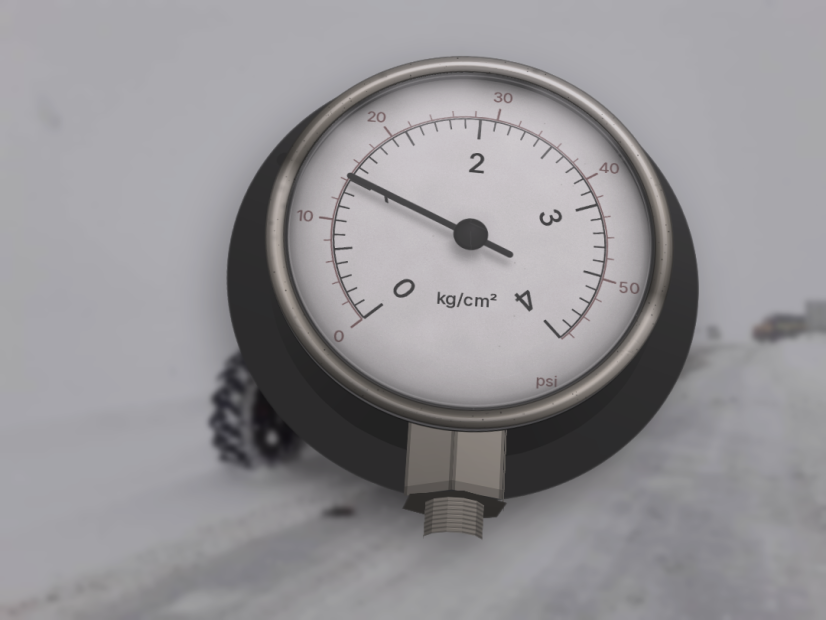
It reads 1 kg/cm²
